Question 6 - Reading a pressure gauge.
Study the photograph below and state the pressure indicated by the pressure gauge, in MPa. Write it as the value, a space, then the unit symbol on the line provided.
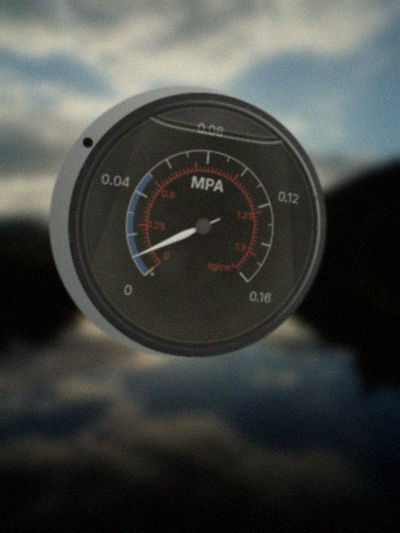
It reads 0.01 MPa
